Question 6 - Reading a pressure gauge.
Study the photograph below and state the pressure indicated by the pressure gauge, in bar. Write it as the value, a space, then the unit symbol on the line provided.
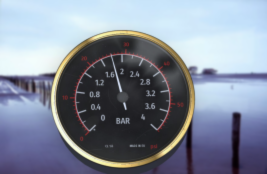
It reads 1.8 bar
